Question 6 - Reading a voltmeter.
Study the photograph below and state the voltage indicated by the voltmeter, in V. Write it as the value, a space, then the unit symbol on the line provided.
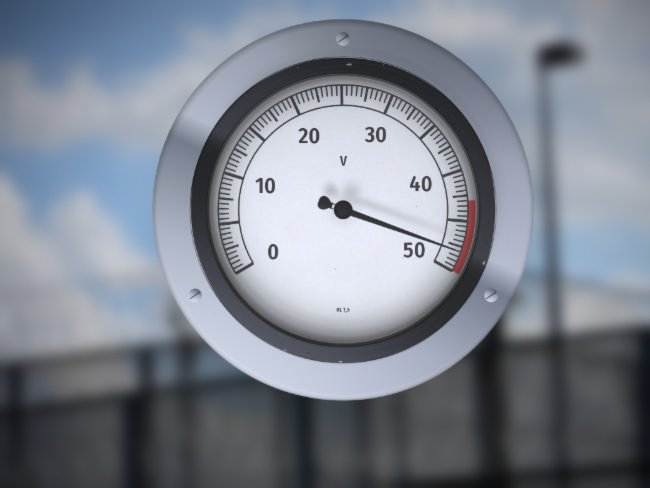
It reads 48 V
